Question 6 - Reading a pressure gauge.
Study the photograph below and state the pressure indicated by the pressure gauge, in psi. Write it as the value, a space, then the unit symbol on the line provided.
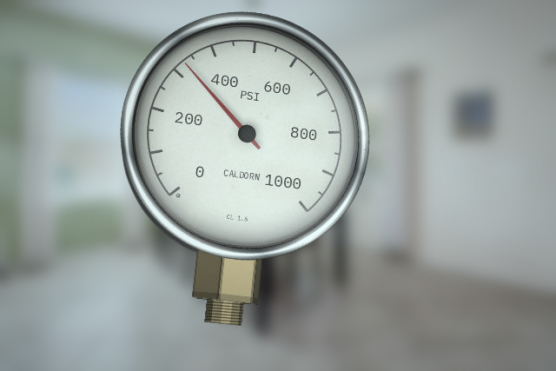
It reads 325 psi
